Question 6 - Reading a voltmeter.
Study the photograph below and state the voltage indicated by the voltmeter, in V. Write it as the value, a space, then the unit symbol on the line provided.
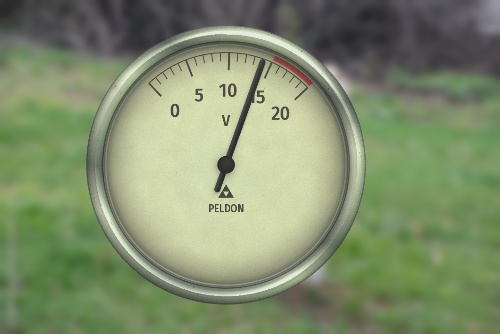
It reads 14 V
